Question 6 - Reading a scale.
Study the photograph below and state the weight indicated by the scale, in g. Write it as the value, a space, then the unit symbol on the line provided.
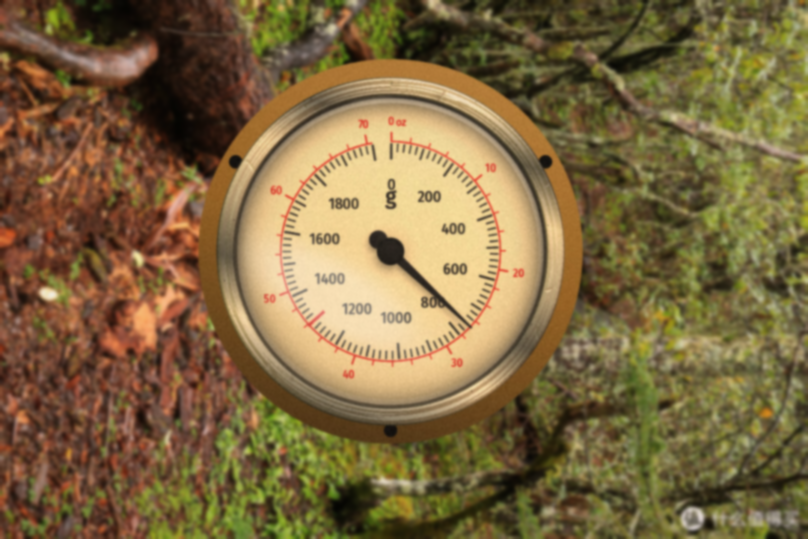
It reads 760 g
